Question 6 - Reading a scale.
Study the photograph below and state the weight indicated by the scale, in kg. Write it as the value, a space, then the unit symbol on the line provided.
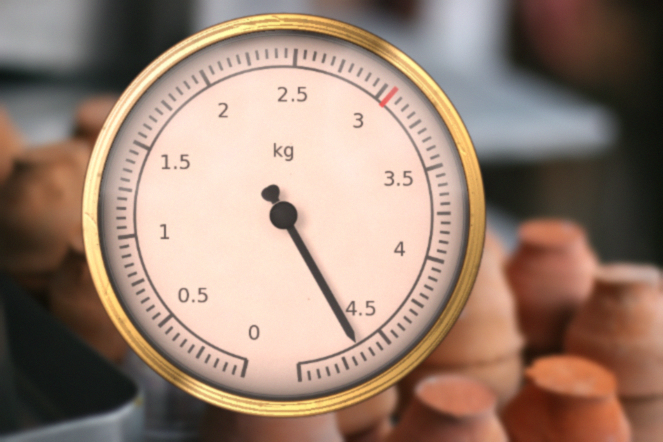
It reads 4.65 kg
